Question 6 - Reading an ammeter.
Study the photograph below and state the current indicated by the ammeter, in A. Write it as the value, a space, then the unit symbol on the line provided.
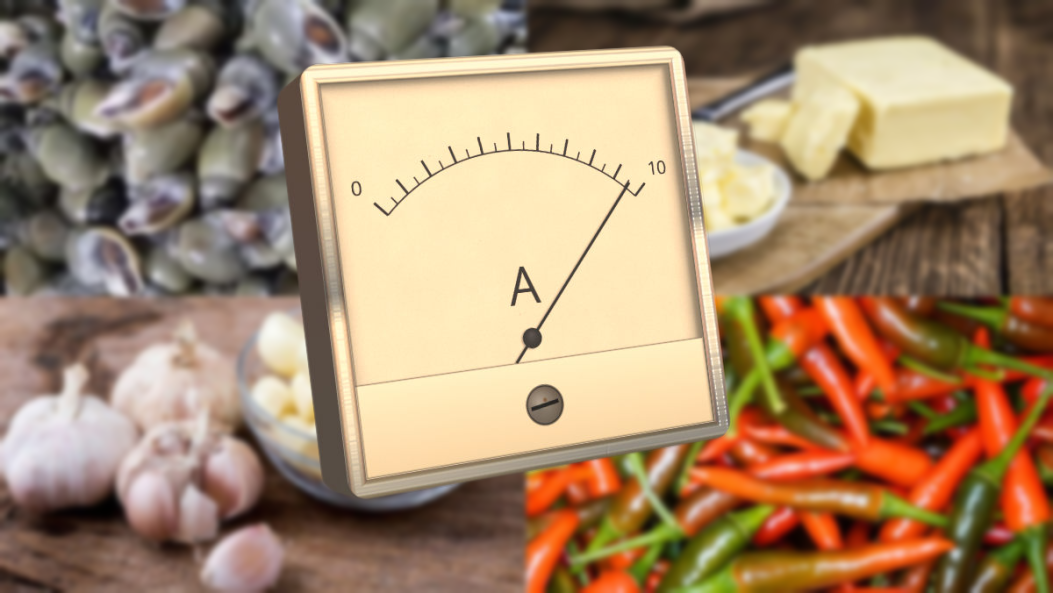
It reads 9.5 A
